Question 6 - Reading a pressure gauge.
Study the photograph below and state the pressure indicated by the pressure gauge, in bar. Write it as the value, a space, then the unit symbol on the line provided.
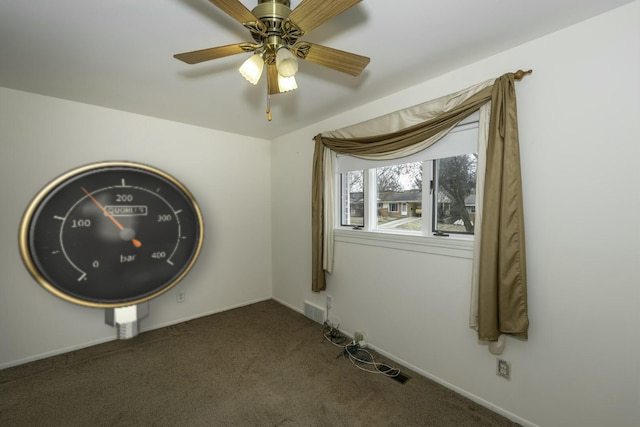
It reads 150 bar
